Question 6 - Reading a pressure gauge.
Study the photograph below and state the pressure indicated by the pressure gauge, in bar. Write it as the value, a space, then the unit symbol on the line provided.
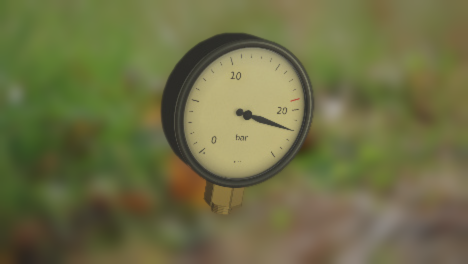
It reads 22 bar
